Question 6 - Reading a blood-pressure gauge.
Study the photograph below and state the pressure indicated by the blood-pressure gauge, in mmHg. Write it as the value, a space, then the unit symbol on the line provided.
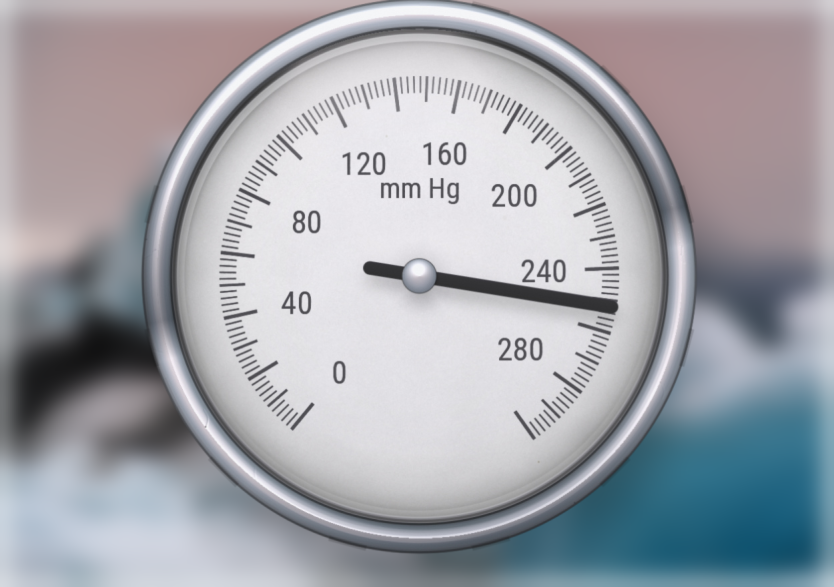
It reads 252 mmHg
